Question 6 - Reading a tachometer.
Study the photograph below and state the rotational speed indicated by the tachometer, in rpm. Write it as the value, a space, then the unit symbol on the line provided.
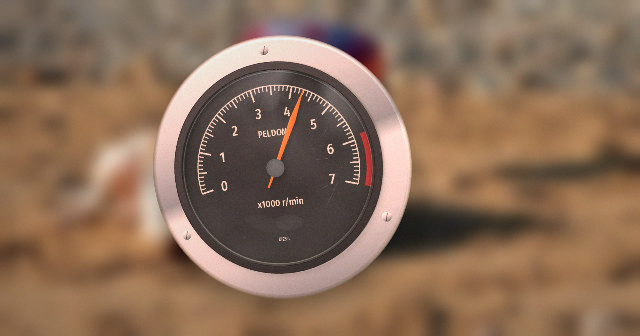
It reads 4300 rpm
